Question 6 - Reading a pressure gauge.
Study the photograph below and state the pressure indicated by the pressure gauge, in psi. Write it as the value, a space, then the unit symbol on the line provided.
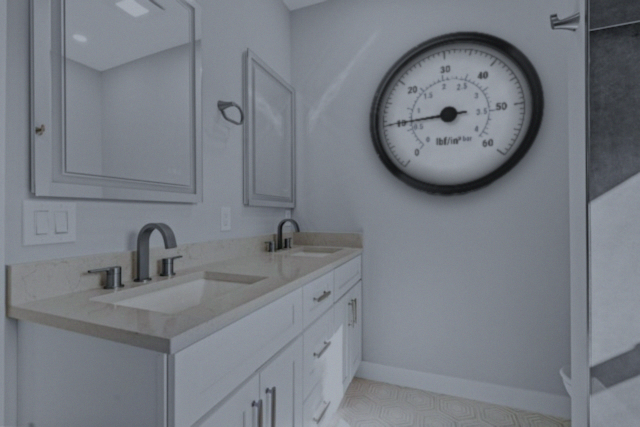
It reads 10 psi
